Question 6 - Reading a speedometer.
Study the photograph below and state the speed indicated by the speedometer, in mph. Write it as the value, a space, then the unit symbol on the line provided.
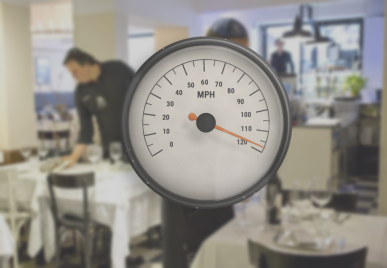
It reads 117.5 mph
